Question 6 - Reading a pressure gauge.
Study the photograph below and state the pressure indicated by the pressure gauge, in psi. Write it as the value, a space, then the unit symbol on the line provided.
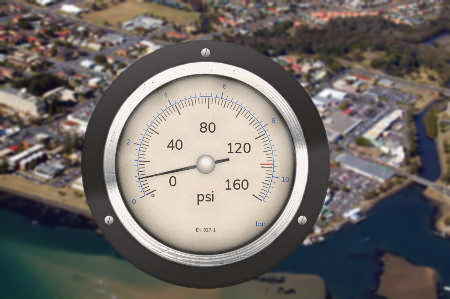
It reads 10 psi
